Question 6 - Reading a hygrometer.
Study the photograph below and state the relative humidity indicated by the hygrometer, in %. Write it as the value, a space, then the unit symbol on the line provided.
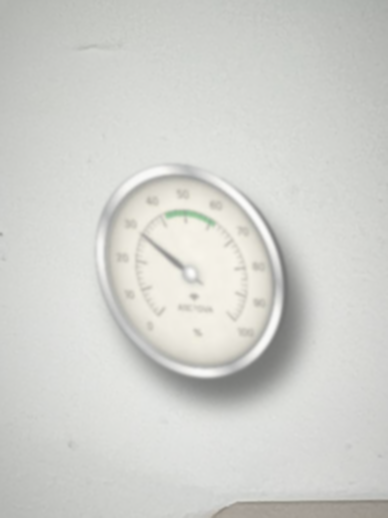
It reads 30 %
